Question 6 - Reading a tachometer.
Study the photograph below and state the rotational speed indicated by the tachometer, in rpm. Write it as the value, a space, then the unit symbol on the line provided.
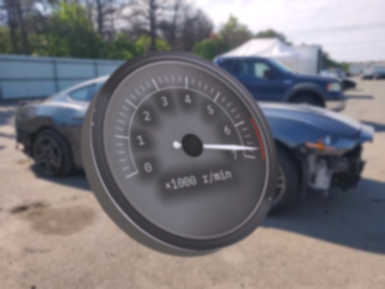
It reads 6800 rpm
